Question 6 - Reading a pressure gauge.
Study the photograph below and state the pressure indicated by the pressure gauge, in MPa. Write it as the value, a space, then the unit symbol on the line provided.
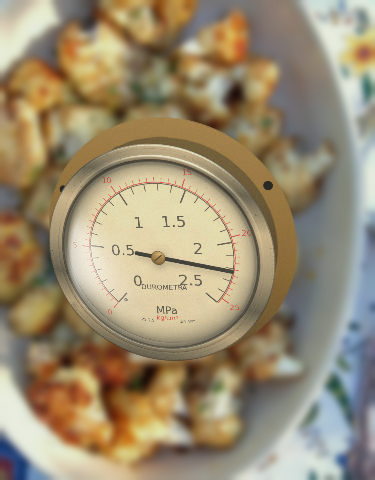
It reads 2.2 MPa
